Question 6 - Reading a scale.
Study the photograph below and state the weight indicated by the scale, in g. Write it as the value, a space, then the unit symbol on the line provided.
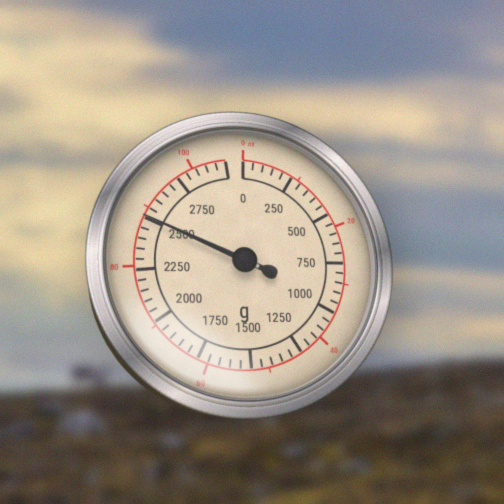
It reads 2500 g
